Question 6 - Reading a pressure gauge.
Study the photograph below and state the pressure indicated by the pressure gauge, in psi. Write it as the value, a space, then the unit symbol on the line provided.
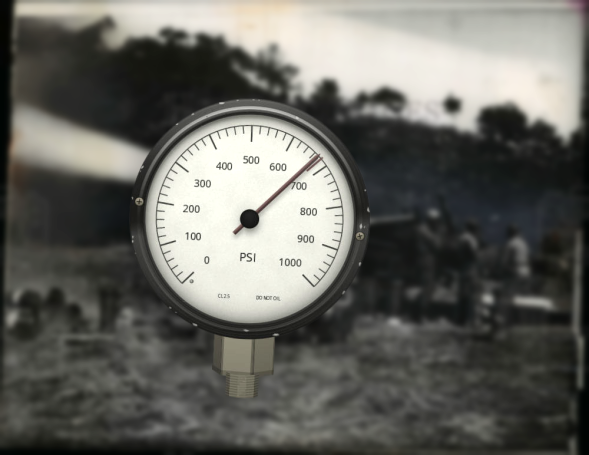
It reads 670 psi
